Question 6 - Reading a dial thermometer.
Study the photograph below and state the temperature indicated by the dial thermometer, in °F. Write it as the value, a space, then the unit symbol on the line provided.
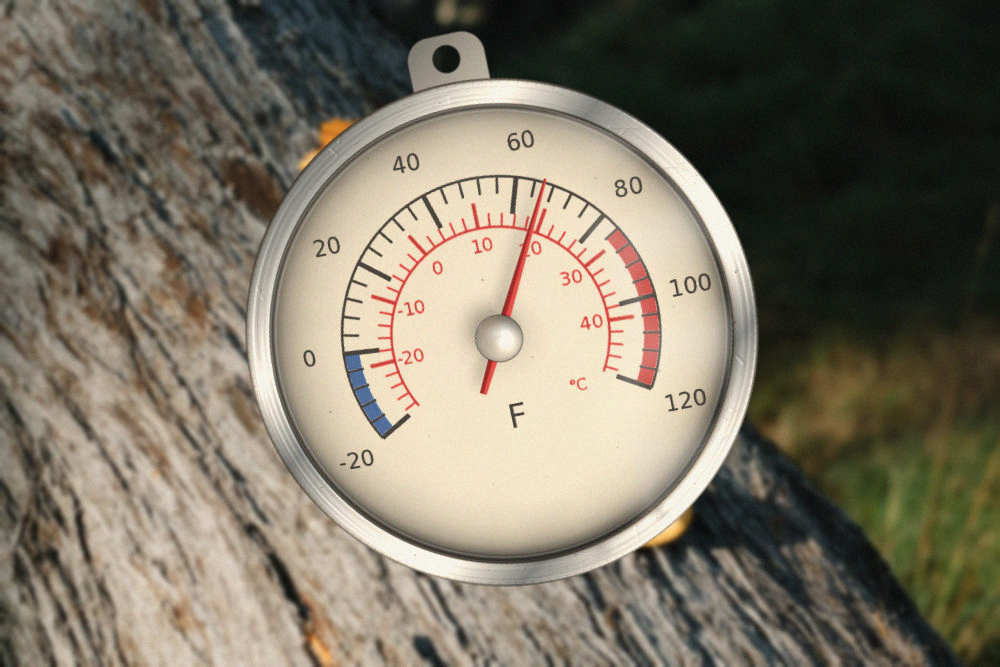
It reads 66 °F
